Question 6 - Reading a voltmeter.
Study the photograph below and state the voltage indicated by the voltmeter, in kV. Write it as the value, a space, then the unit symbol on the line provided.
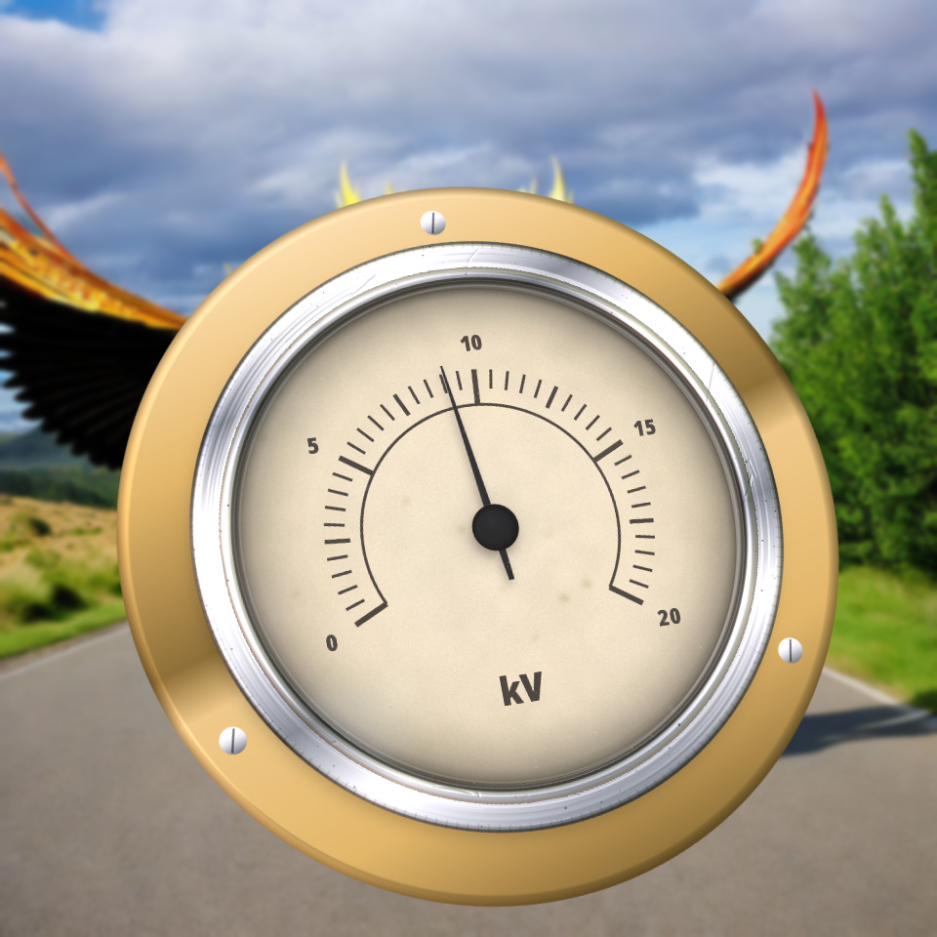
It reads 9 kV
